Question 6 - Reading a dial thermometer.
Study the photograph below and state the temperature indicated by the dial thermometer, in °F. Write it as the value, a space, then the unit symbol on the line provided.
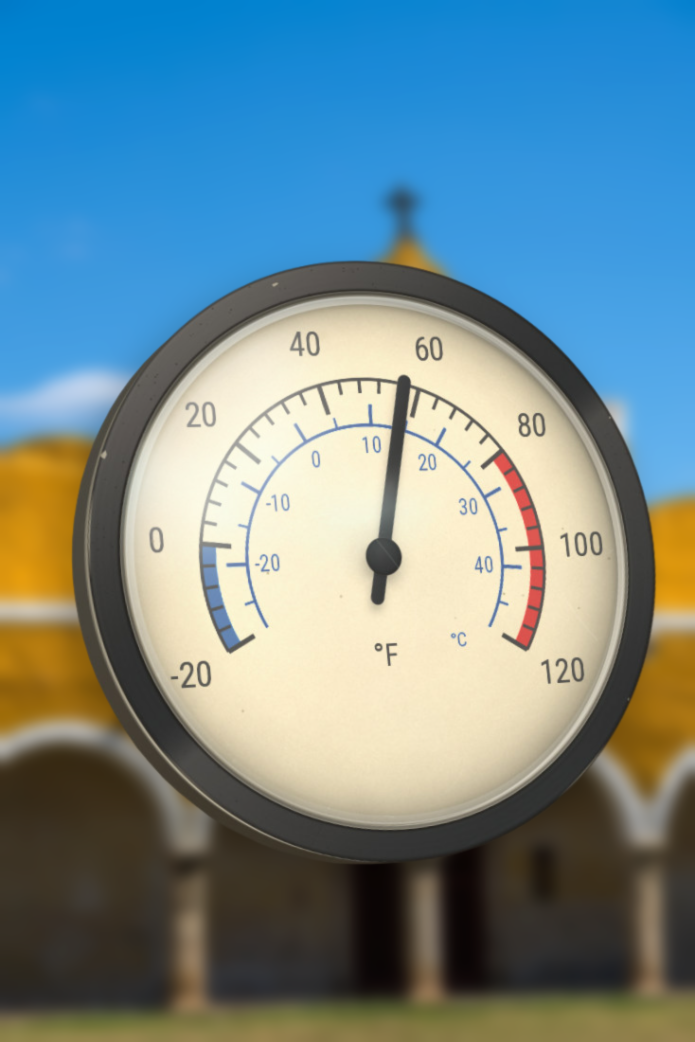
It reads 56 °F
